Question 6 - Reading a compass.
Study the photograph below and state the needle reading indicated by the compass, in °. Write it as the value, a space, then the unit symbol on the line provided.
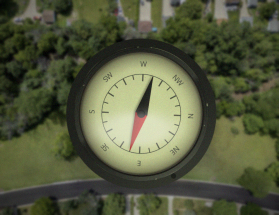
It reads 105 °
